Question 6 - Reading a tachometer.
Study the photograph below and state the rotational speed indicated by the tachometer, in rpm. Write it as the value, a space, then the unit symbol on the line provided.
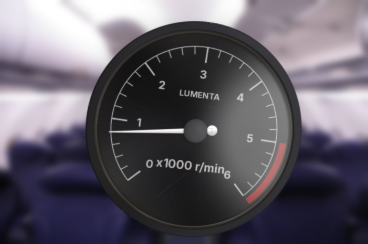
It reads 800 rpm
